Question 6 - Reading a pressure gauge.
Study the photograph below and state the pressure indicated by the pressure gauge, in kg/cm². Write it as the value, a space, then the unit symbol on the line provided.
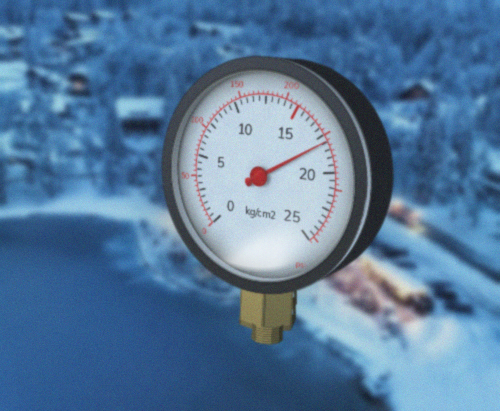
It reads 18 kg/cm²
